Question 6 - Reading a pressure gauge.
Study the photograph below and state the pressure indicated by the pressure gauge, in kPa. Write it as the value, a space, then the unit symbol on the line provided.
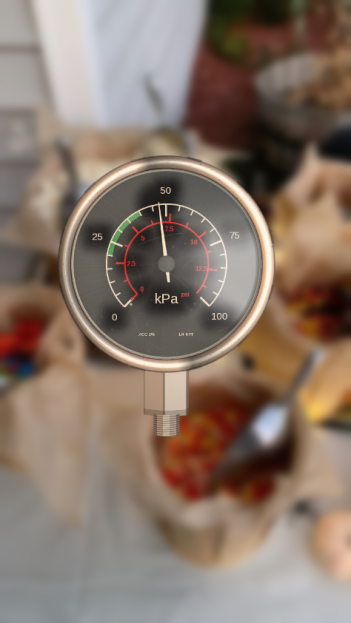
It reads 47.5 kPa
